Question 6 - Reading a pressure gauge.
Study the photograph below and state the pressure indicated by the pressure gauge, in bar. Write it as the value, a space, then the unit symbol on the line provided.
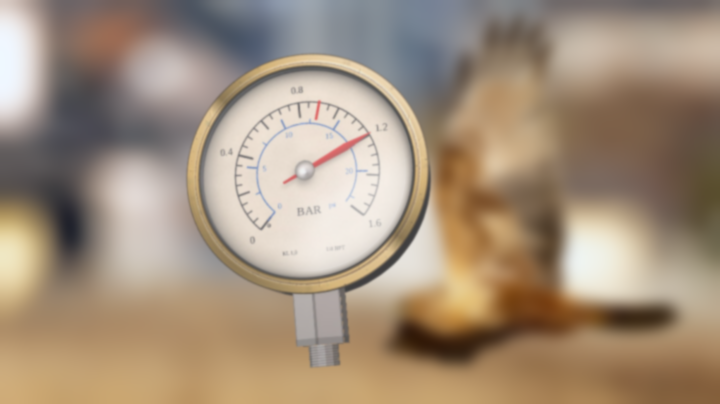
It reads 1.2 bar
